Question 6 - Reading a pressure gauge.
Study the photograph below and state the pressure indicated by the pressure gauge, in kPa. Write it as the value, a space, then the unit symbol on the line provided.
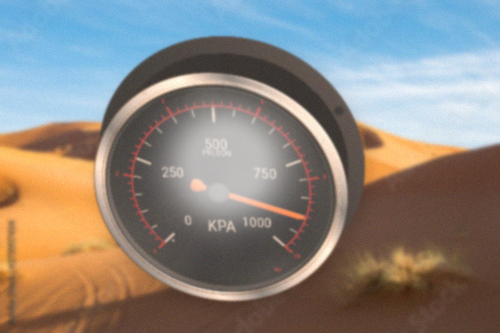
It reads 900 kPa
